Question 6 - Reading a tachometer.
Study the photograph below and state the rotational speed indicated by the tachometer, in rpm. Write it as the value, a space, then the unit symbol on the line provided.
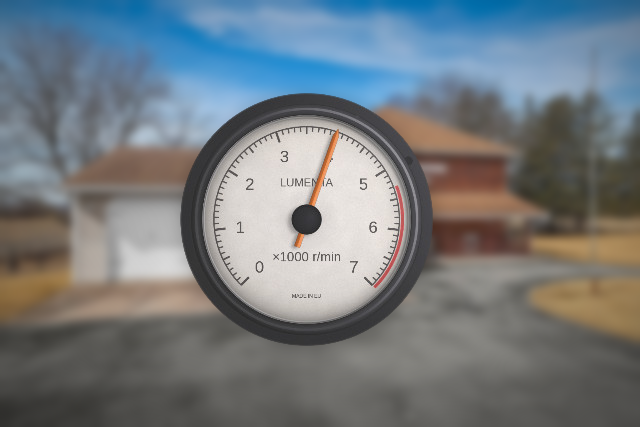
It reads 4000 rpm
